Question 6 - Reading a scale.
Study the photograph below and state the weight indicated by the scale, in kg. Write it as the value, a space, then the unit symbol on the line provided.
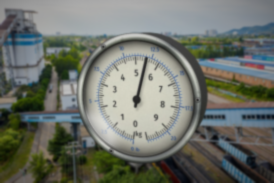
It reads 5.5 kg
